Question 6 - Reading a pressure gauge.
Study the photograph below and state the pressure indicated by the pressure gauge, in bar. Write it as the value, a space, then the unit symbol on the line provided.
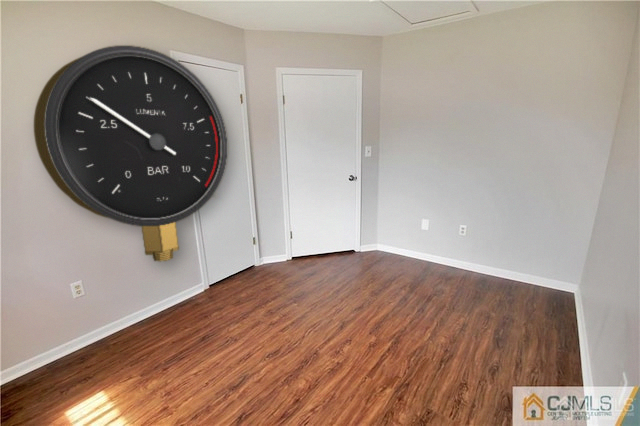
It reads 3 bar
